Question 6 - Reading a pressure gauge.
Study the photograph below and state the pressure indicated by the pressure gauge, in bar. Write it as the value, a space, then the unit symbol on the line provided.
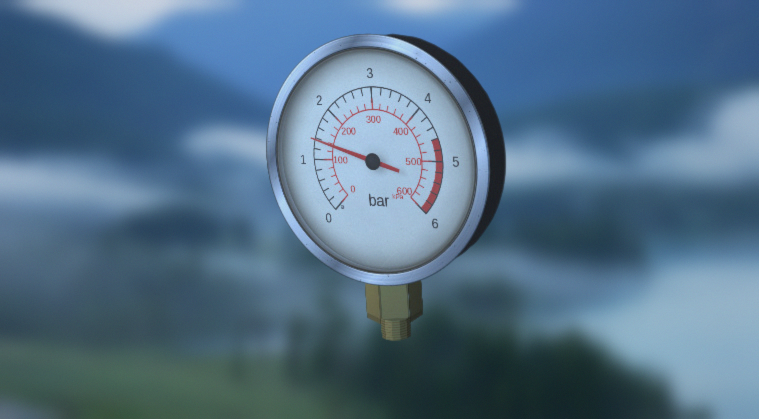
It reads 1.4 bar
